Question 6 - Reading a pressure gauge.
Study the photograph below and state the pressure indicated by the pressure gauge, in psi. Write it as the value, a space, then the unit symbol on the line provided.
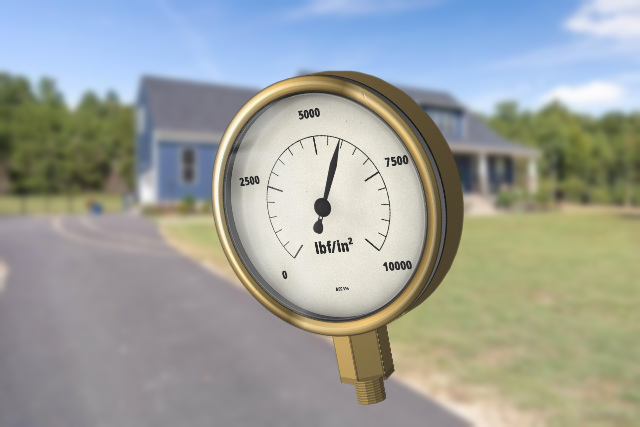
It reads 6000 psi
